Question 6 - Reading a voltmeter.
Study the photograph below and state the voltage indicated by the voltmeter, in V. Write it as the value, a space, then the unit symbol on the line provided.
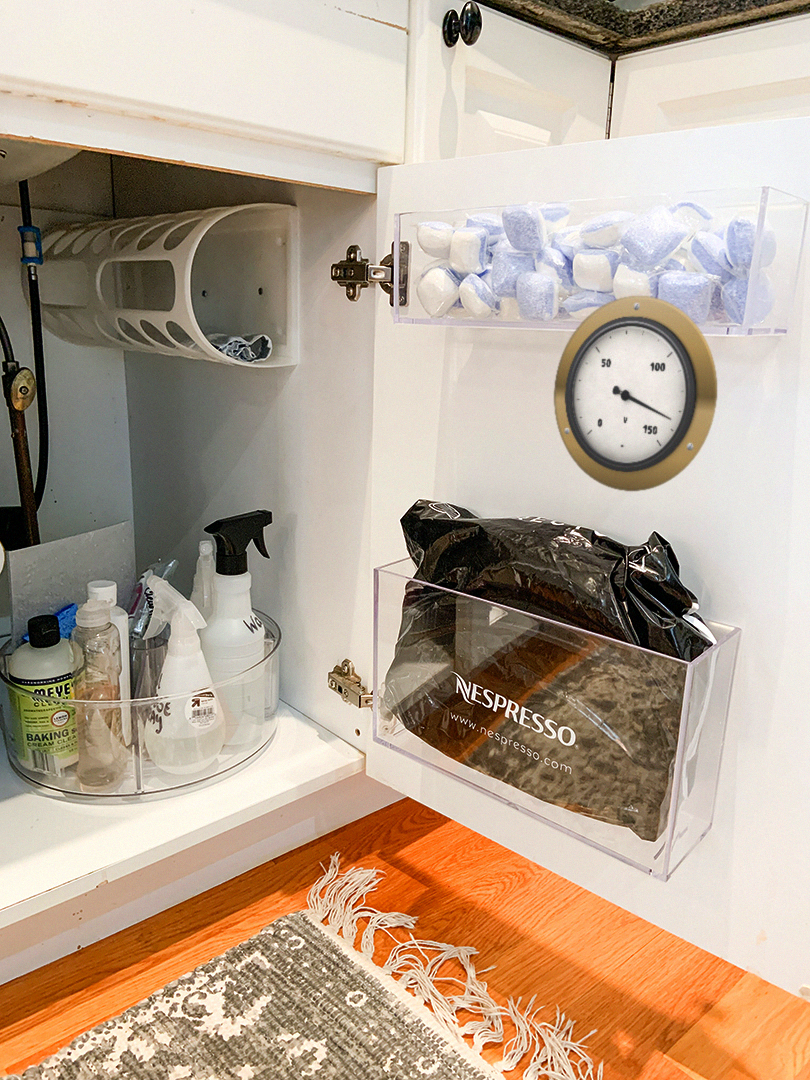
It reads 135 V
